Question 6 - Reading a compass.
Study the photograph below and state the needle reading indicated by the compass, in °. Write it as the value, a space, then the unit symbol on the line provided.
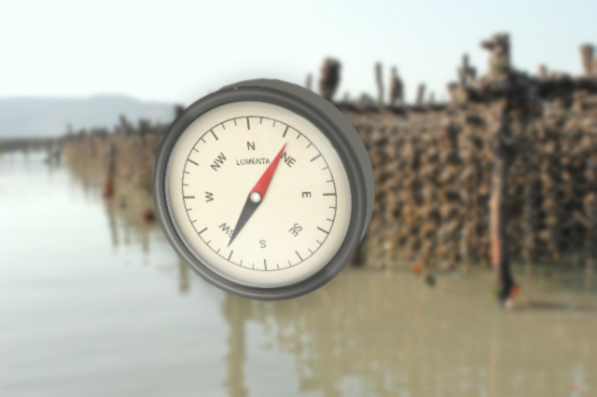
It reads 35 °
